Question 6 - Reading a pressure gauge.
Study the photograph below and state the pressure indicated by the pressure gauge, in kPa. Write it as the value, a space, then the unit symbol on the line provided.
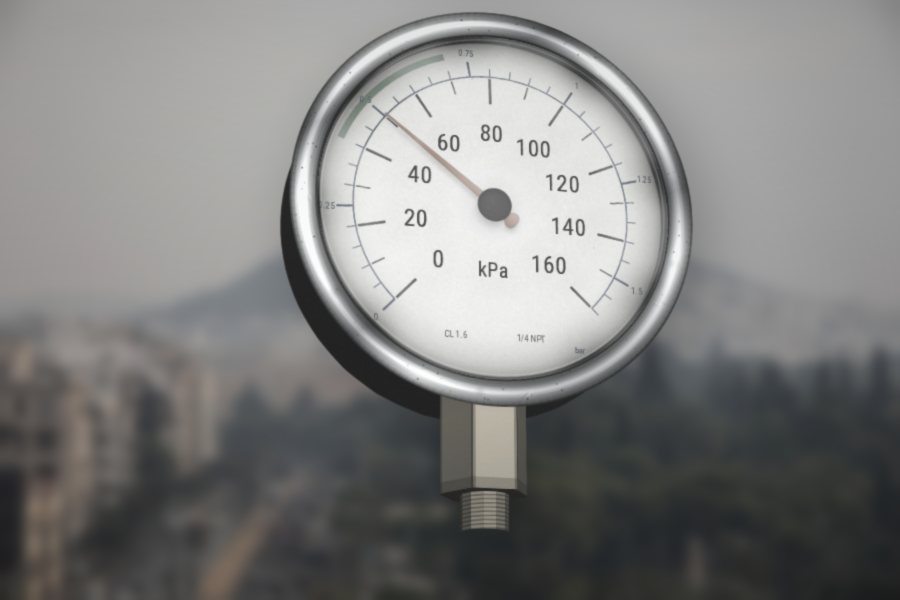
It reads 50 kPa
